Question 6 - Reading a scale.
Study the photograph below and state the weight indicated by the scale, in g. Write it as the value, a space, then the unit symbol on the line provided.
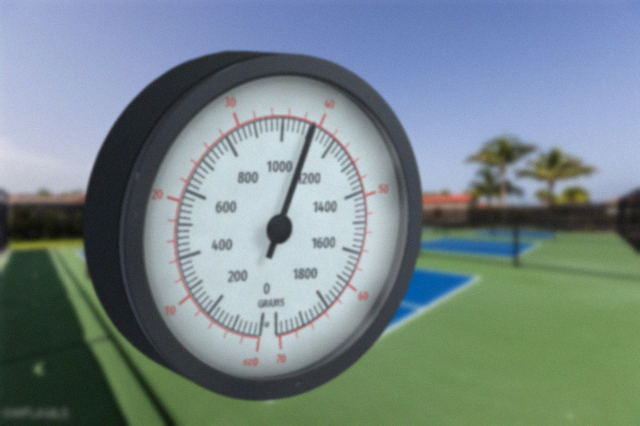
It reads 1100 g
